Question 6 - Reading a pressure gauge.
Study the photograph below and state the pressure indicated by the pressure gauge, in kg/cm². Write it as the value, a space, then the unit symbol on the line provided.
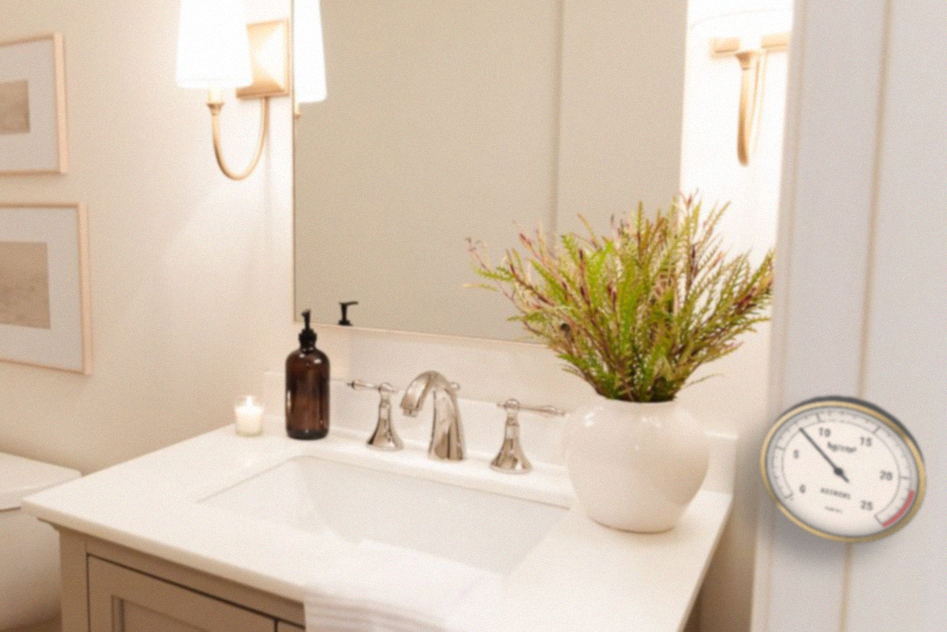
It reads 8 kg/cm²
